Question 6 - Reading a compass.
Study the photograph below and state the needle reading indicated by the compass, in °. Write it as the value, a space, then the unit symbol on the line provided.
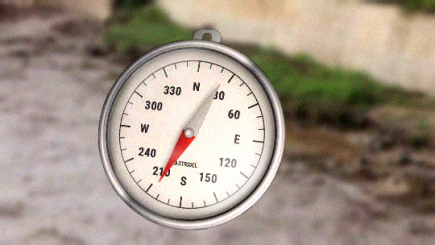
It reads 205 °
